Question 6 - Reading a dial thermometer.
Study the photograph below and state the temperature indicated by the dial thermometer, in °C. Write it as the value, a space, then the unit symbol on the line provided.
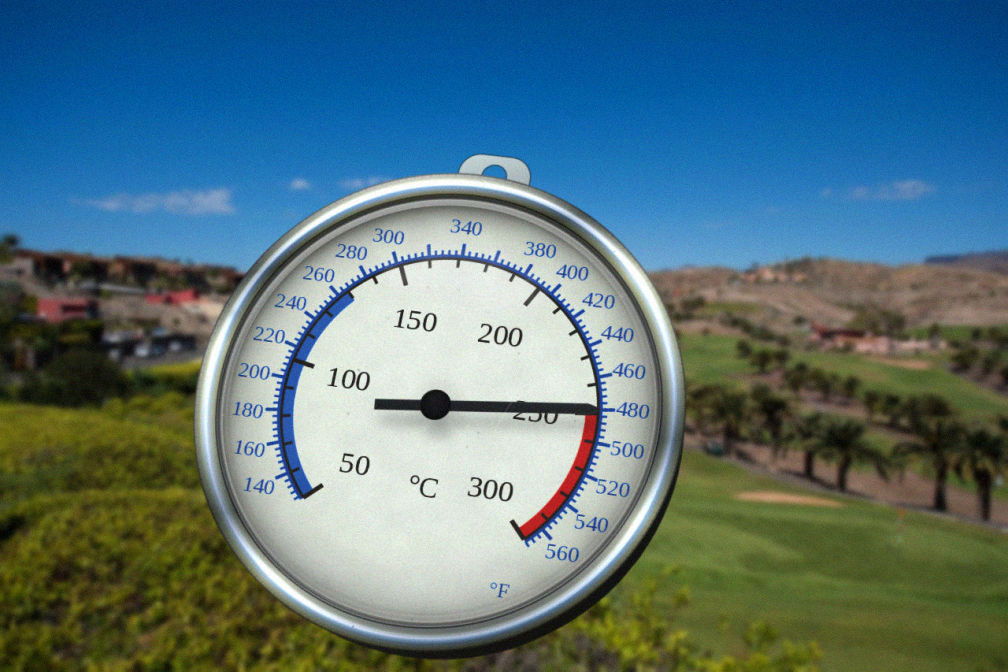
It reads 250 °C
